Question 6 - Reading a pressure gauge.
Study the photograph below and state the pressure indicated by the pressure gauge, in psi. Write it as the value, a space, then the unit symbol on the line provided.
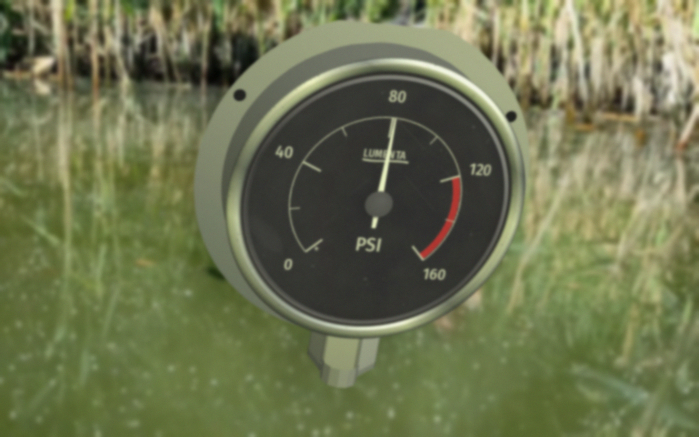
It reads 80 psi
